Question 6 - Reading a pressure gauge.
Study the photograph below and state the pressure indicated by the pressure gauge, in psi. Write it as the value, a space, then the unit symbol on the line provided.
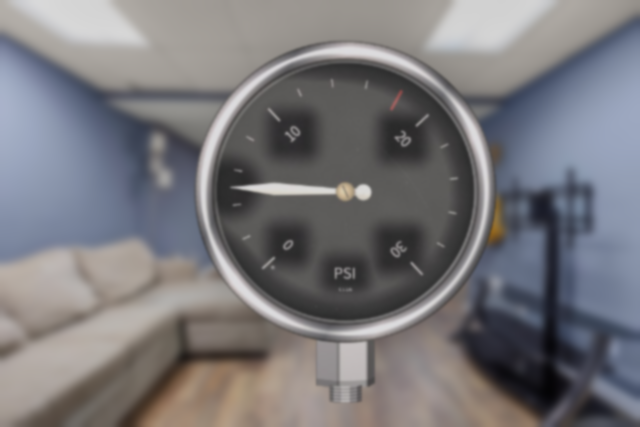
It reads 5 psi
